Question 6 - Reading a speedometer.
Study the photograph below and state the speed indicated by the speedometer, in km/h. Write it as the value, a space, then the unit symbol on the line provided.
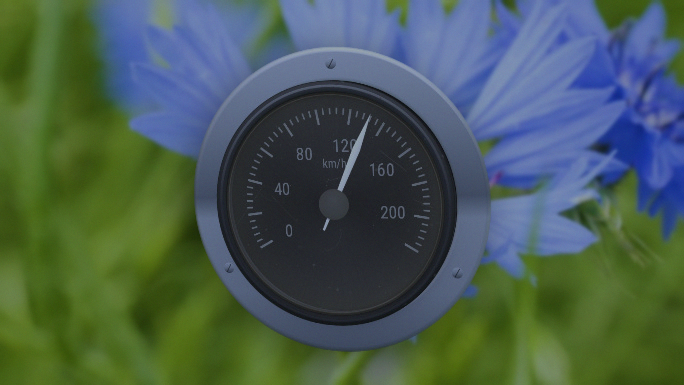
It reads 132 km/h
